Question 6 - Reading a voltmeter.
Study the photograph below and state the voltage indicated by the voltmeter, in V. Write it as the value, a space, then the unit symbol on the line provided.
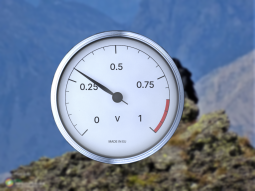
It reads 0.3 V
